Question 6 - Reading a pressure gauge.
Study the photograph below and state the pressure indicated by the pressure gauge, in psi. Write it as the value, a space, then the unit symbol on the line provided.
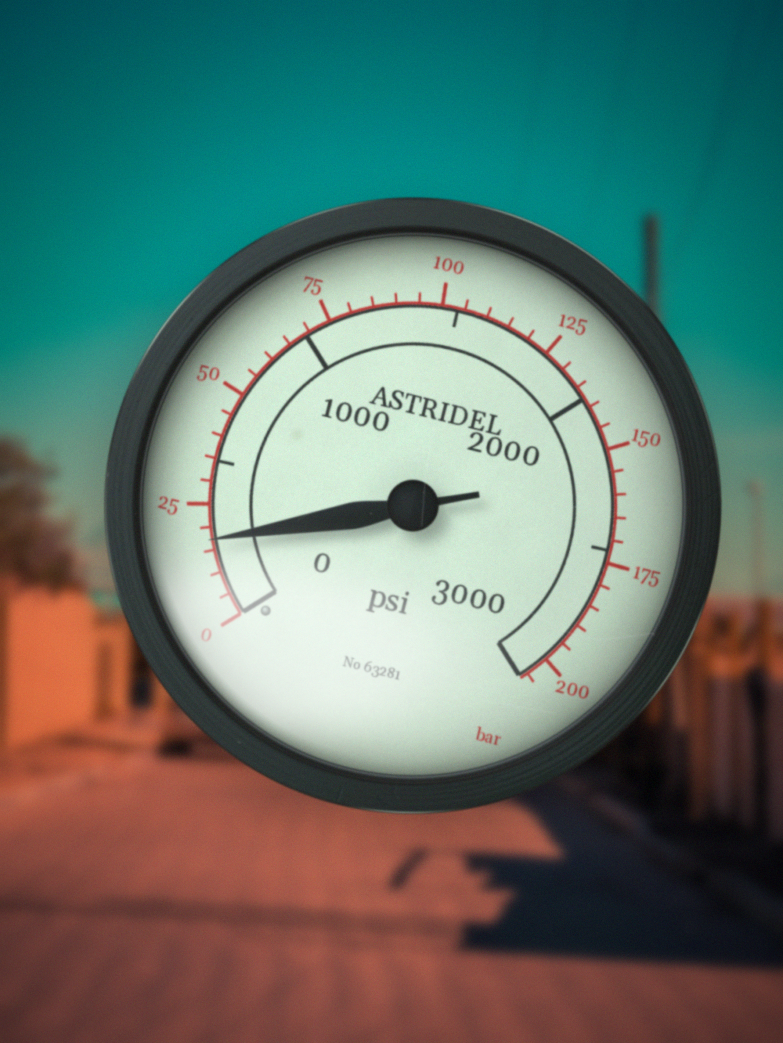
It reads 250 psi
